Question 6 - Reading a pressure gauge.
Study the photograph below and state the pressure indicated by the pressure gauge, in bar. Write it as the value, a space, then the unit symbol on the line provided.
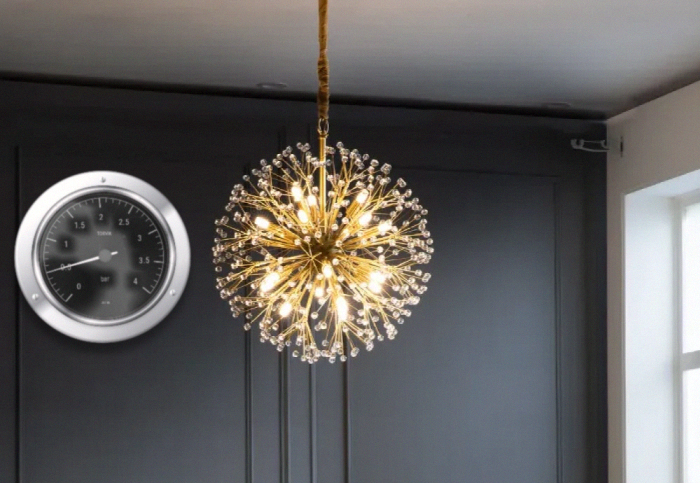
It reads 0.5 bar
